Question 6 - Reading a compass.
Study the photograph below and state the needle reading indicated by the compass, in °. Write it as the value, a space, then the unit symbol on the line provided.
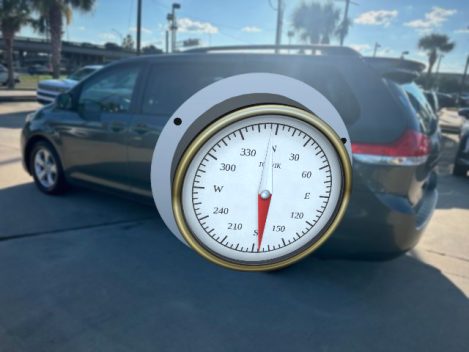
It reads 175 °
